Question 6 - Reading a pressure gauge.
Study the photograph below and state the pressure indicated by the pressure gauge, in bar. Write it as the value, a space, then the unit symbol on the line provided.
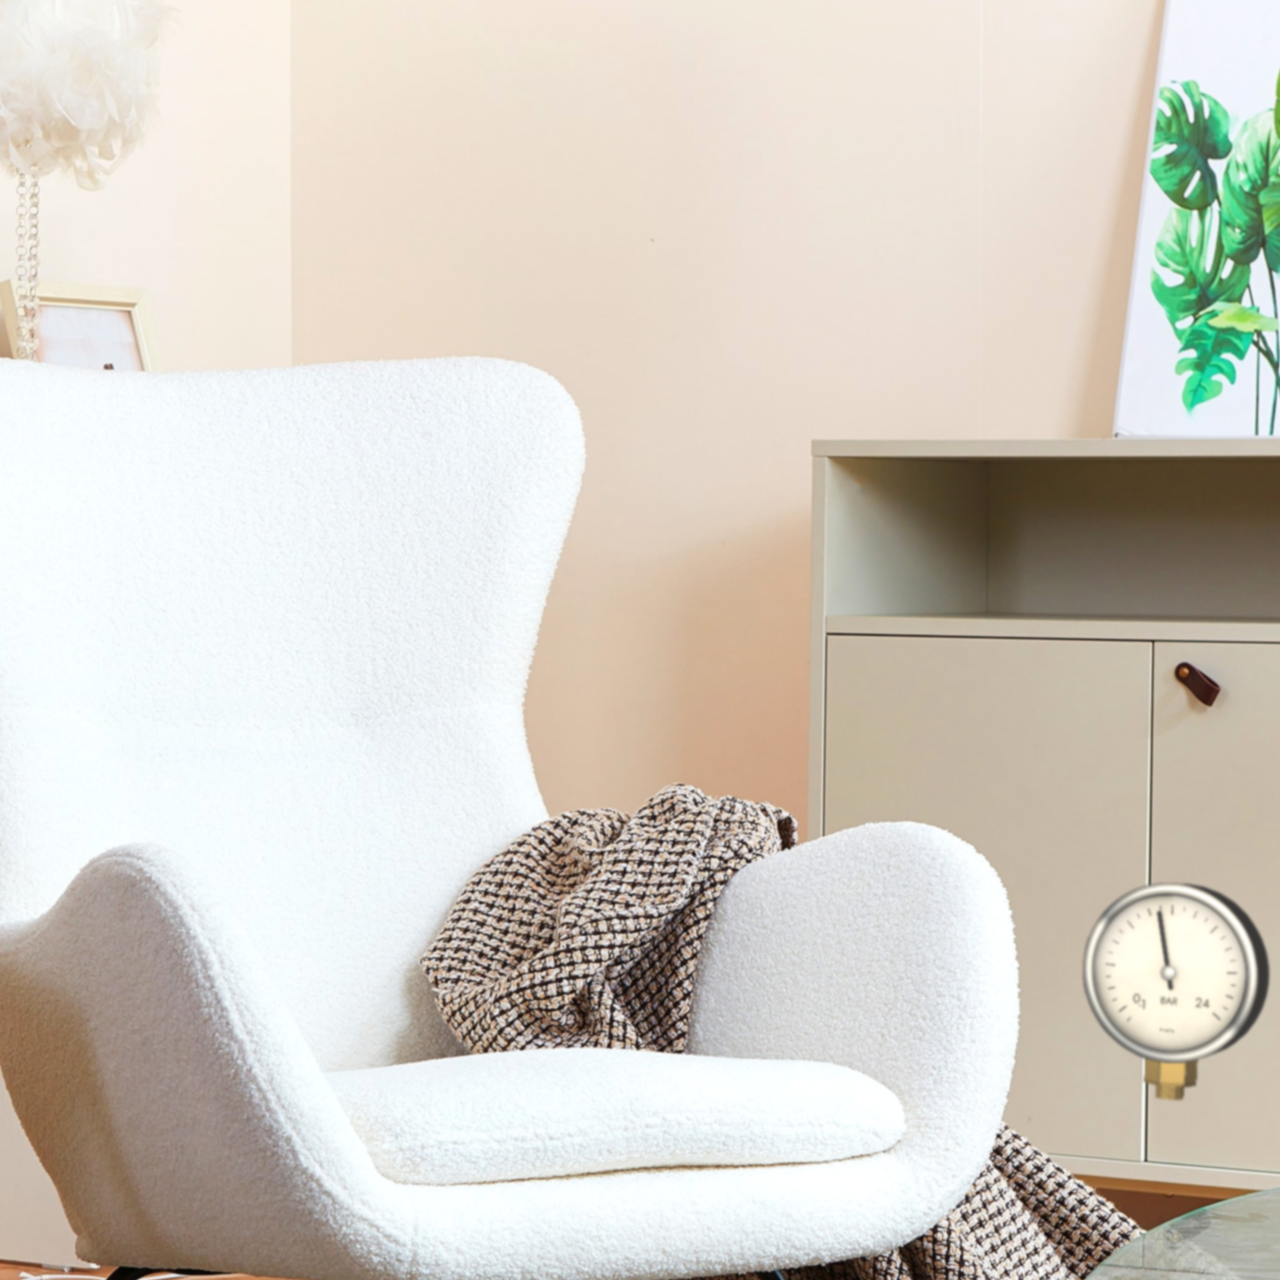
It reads 11 bar
